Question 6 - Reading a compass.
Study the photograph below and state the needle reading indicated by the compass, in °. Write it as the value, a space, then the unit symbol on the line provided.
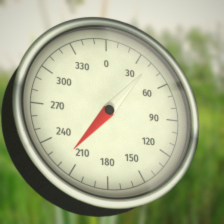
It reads 220 °
